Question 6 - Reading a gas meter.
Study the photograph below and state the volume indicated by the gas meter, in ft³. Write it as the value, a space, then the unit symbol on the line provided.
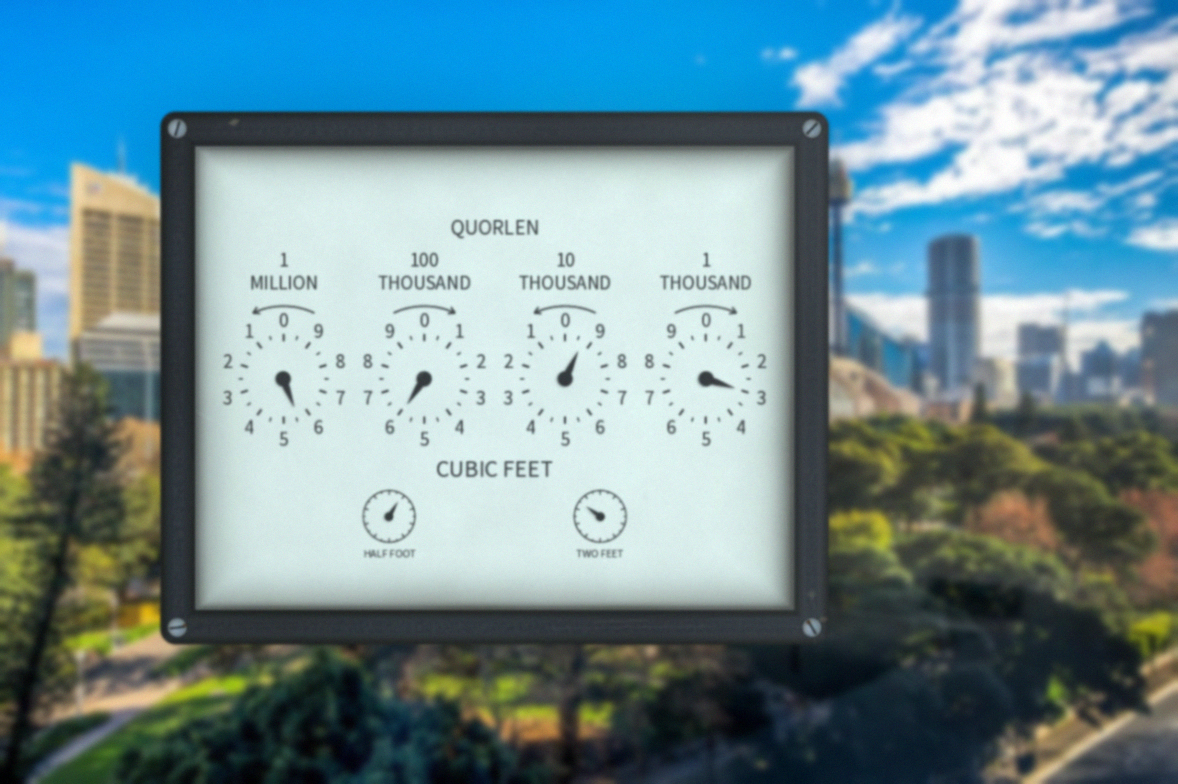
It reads 559300 ft³
